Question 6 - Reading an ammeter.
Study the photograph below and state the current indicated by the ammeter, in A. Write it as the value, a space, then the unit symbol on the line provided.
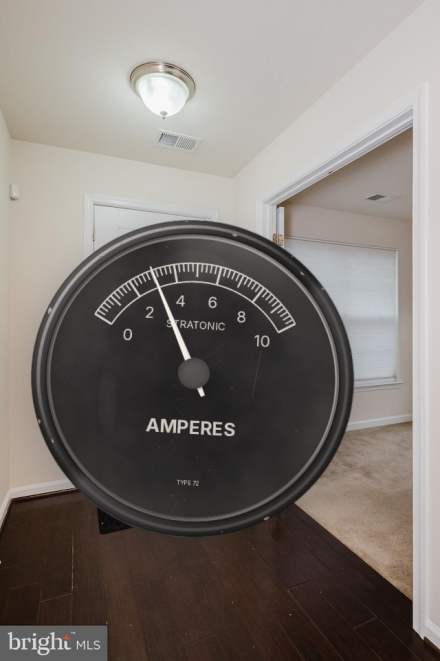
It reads 3 A
